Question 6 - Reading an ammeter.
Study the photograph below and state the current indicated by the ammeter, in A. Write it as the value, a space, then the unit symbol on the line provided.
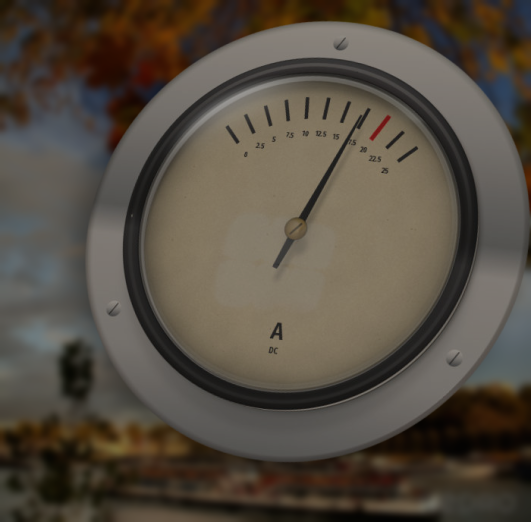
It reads 17.5 A
